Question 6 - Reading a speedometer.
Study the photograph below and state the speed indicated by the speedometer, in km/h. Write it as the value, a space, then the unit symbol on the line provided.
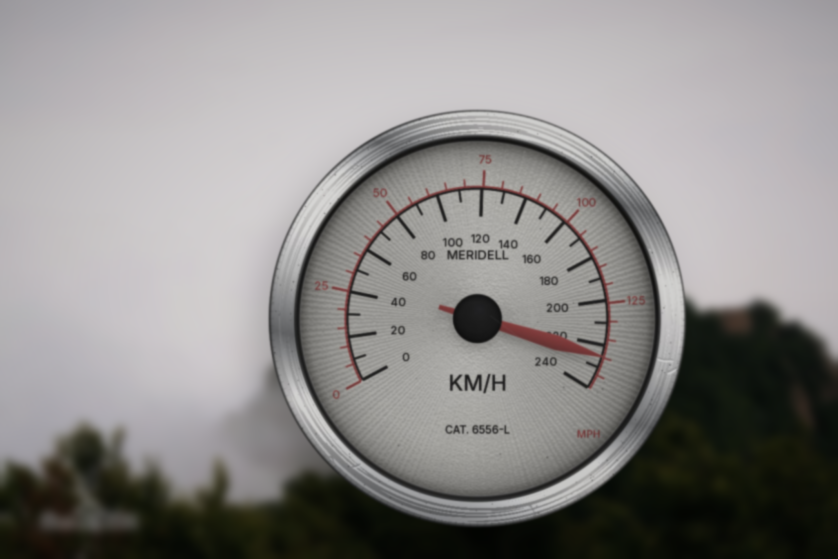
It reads 225 km/h
